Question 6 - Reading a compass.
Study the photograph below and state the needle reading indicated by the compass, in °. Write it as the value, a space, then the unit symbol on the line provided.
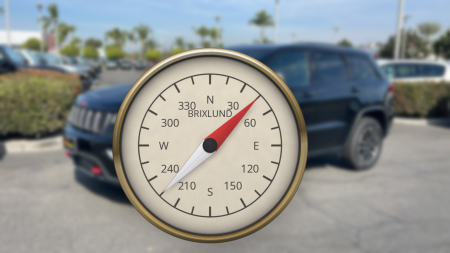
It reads 45 °
